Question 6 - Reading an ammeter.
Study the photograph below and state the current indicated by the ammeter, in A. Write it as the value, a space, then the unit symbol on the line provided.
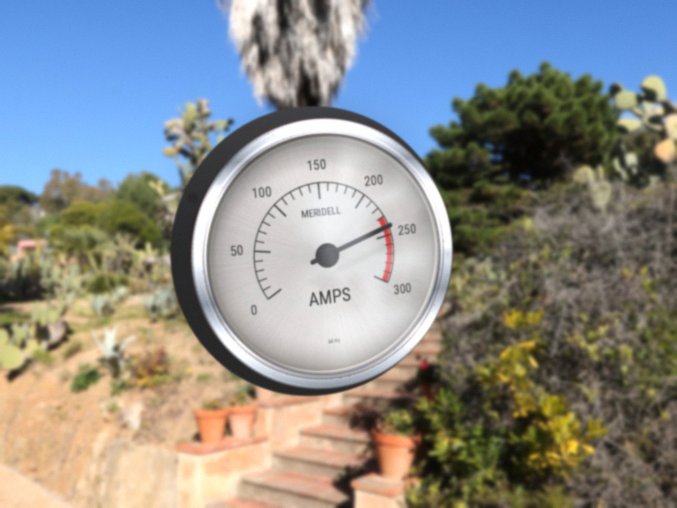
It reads 240 A
